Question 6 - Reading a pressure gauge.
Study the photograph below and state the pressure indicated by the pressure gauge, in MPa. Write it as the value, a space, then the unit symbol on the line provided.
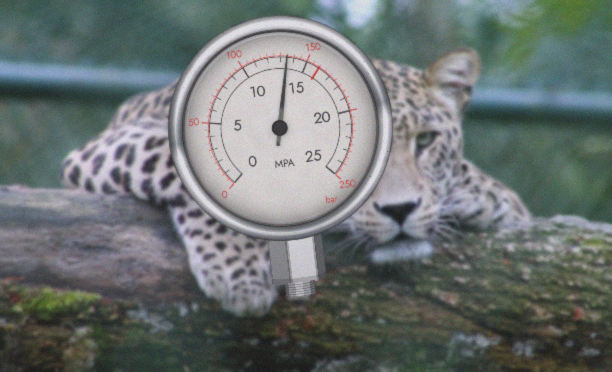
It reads 13.5 MPa
